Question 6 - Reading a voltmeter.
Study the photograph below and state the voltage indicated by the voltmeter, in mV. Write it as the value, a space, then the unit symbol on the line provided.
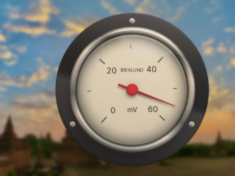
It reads 55 mV
